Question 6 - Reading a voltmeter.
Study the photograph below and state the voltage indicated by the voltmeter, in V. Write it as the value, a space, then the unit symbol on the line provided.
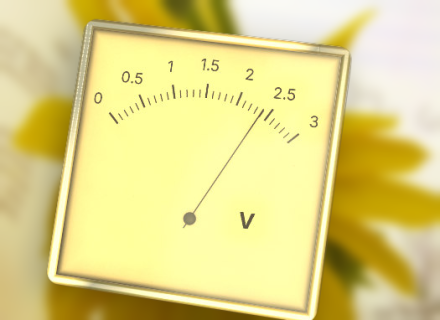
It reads 2.4 V
